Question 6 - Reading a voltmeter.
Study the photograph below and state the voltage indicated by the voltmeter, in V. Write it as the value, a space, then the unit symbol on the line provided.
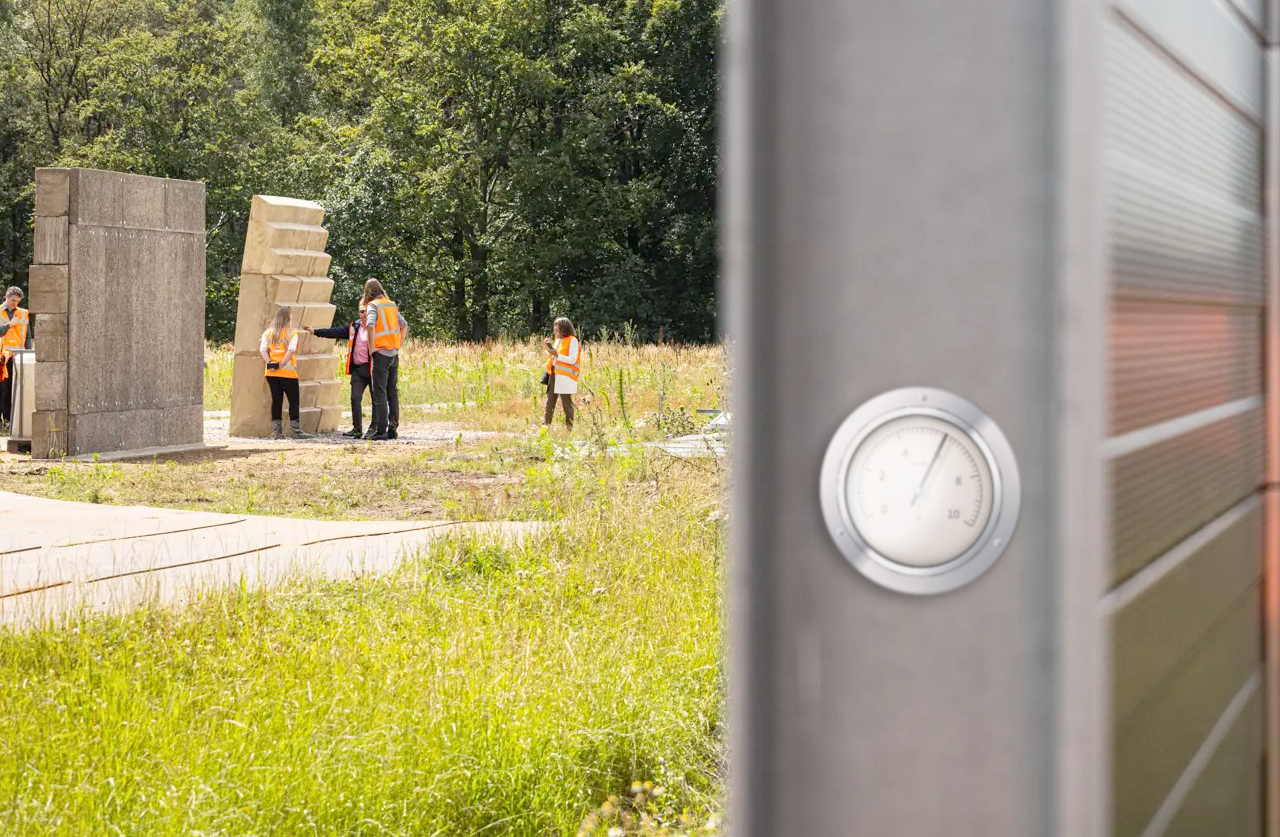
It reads 6 V
